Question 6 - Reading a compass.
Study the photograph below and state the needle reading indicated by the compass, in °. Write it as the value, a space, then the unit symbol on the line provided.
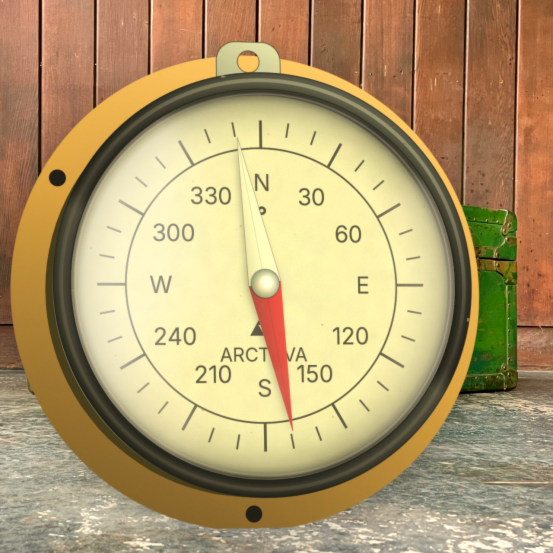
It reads 170 °
